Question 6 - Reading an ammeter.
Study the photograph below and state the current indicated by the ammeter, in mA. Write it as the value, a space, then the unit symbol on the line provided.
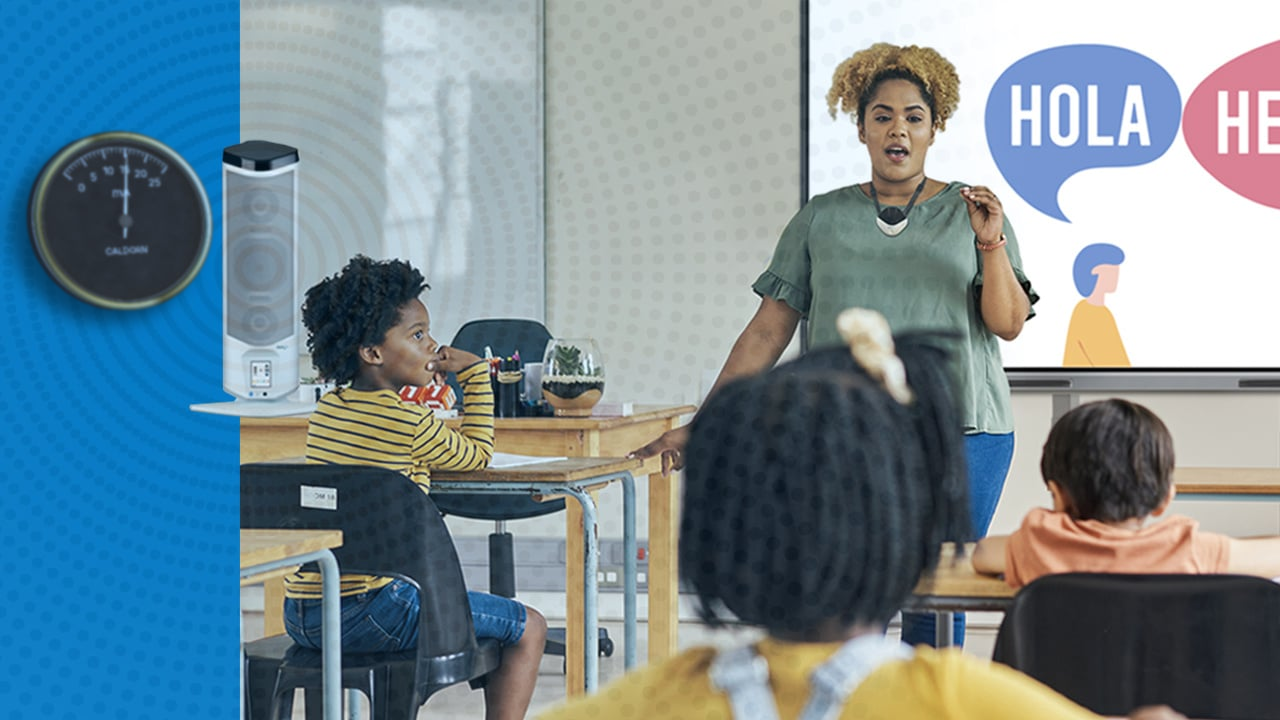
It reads 15 mA
